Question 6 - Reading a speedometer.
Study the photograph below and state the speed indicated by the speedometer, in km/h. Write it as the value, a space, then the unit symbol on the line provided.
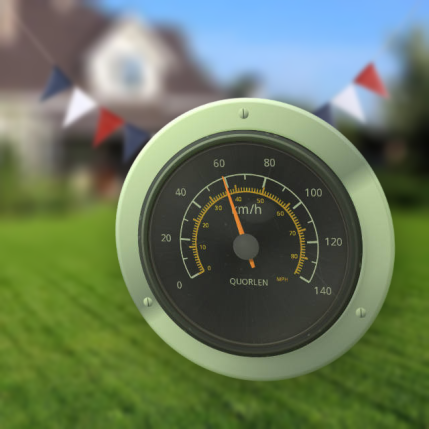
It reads 60 km/h
